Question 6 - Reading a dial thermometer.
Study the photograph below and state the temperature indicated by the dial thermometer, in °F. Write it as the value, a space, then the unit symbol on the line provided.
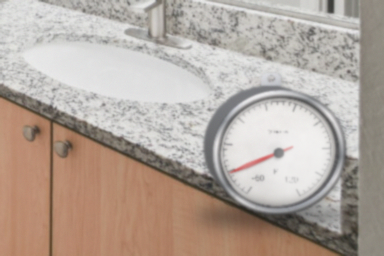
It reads -40 °F
